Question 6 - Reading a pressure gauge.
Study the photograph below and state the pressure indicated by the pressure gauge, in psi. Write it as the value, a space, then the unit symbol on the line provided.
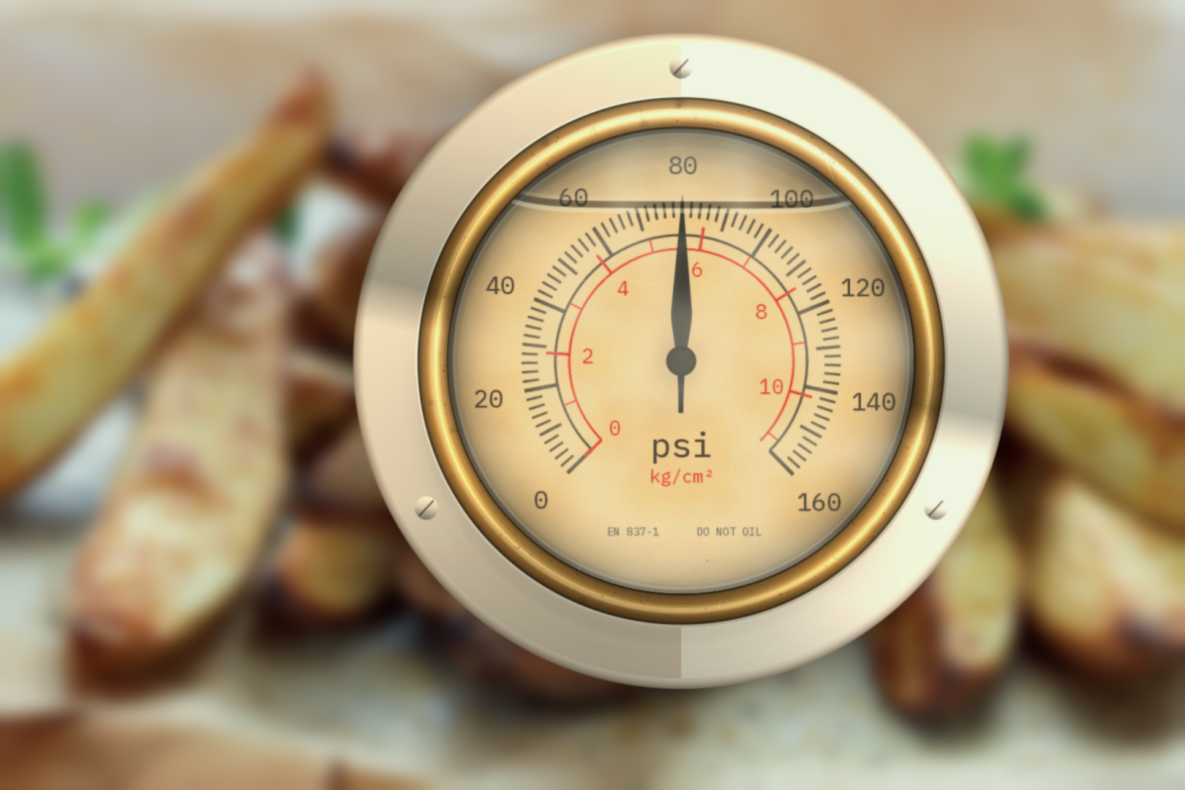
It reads 80 psi
